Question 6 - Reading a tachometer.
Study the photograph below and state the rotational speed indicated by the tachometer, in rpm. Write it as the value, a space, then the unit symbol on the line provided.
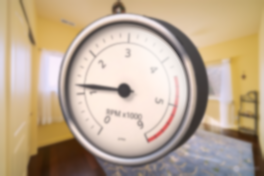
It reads 1200 rpm
